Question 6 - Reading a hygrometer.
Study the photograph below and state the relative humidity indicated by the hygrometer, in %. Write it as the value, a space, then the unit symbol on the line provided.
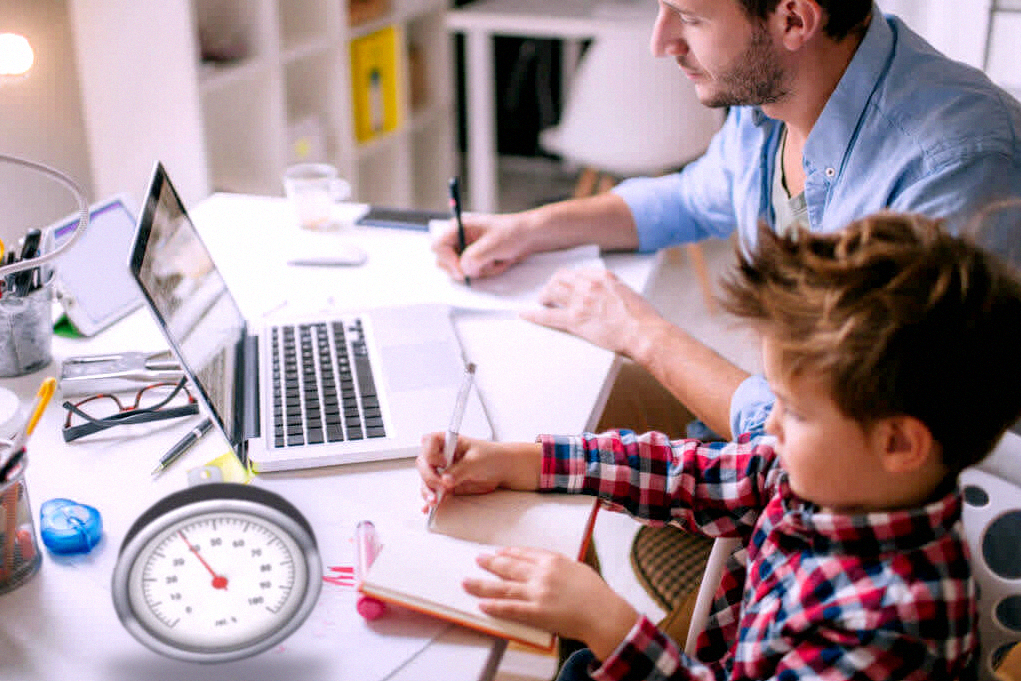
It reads 40 %
